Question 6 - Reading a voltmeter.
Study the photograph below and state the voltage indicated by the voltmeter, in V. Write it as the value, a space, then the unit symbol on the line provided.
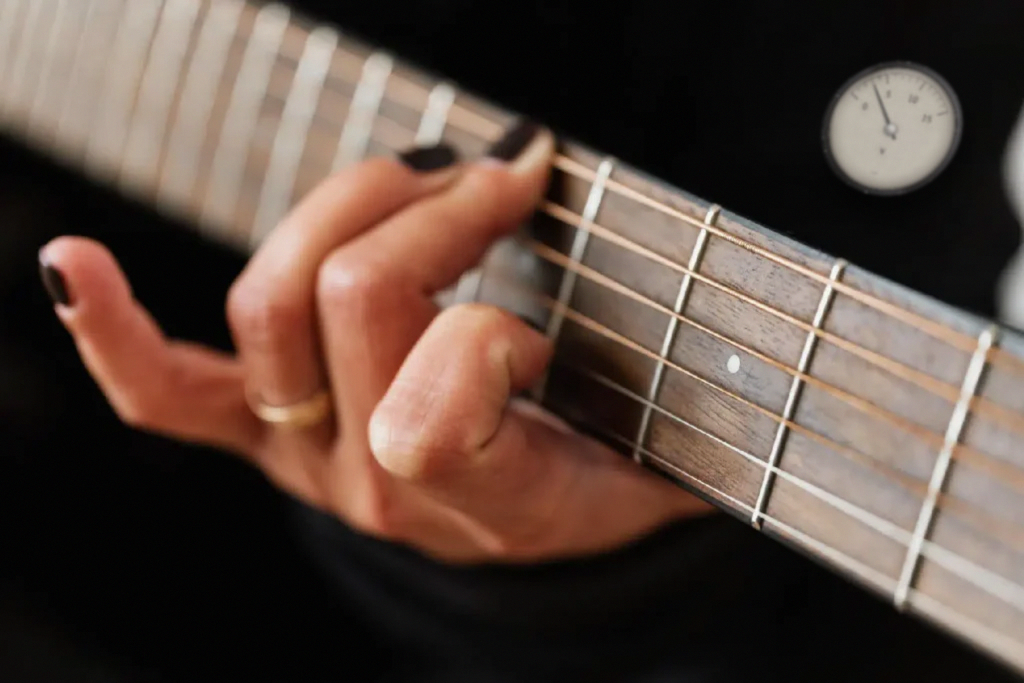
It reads 3 V
